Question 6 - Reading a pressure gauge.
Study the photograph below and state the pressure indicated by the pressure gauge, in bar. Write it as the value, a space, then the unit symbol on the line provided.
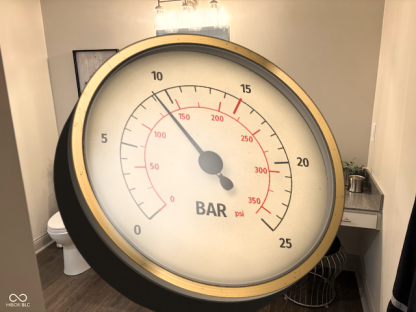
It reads 9 bar
